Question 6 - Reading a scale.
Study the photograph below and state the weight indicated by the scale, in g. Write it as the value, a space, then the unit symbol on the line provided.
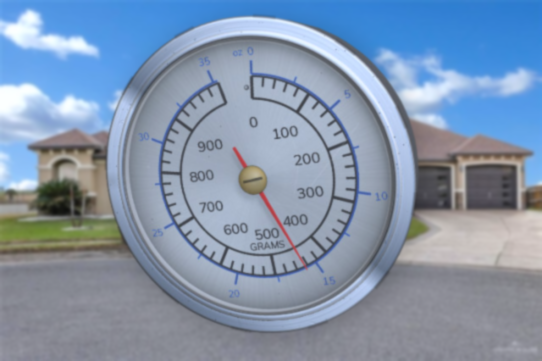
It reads 440 g
